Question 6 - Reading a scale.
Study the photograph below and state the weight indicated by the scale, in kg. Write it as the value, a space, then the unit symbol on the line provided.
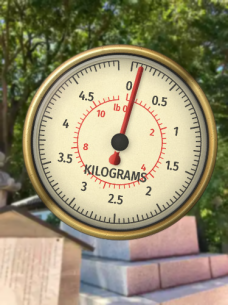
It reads 0.1 kg
